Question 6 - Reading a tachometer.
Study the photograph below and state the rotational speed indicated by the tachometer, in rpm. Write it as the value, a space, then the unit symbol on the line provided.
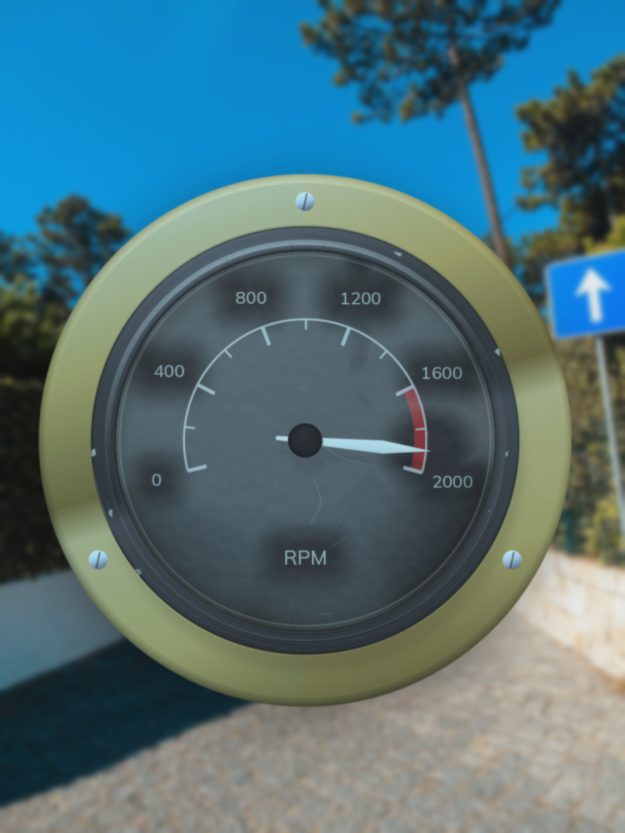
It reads 1900 rpm
